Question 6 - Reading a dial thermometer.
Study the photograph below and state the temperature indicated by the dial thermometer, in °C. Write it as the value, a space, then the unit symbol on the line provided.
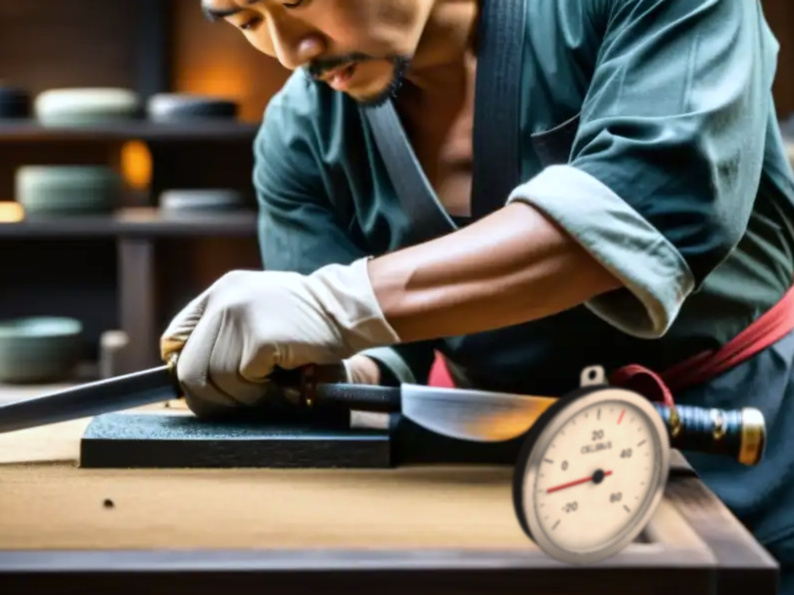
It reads -8 °C
